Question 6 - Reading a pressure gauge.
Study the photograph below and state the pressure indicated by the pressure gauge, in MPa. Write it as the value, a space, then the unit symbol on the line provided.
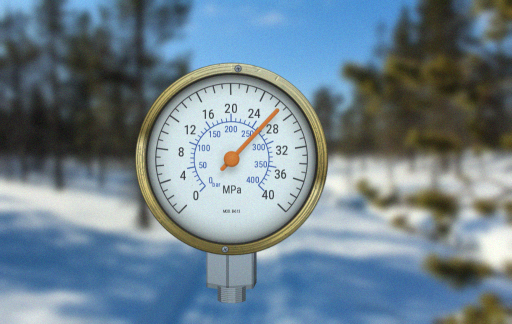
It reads 26.5 MPa
